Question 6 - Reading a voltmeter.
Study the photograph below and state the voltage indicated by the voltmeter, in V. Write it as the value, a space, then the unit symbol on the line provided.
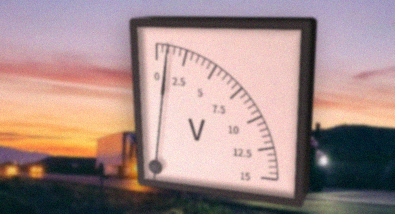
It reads 1 V
